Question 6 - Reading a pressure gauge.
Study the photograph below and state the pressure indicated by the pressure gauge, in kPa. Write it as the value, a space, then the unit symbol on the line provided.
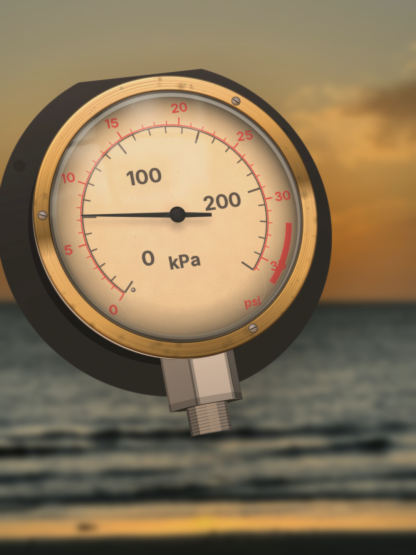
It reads 50 kPa
